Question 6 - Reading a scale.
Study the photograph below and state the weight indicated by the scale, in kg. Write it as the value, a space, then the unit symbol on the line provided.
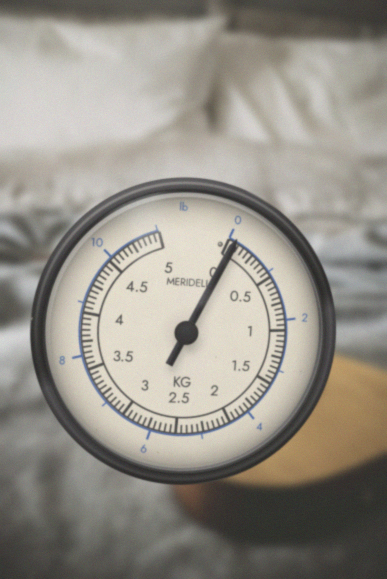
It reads 0.05 kg
